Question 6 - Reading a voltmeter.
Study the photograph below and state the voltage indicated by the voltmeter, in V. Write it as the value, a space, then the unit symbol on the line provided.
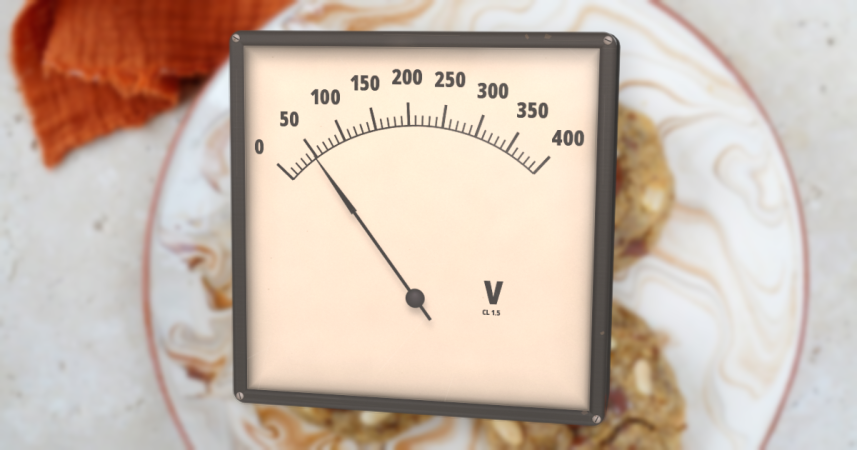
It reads 50 V
